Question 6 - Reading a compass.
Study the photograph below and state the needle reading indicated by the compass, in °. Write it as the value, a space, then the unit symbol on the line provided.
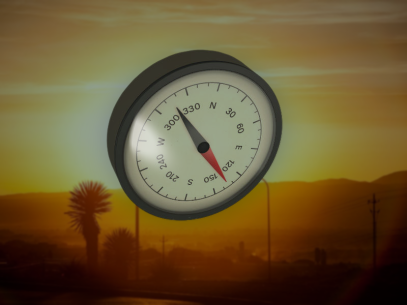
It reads 135 °
